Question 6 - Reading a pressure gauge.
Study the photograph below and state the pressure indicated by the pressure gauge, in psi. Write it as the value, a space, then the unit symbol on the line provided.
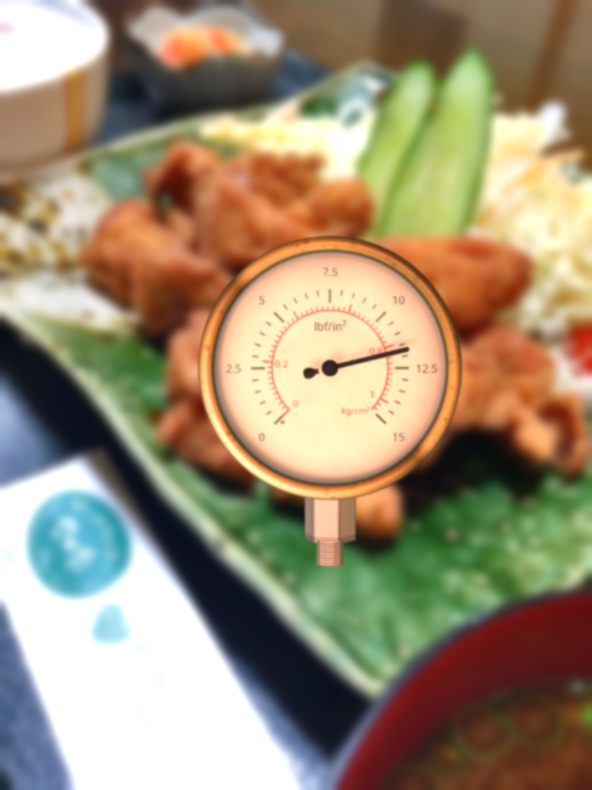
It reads 11.75 psi
